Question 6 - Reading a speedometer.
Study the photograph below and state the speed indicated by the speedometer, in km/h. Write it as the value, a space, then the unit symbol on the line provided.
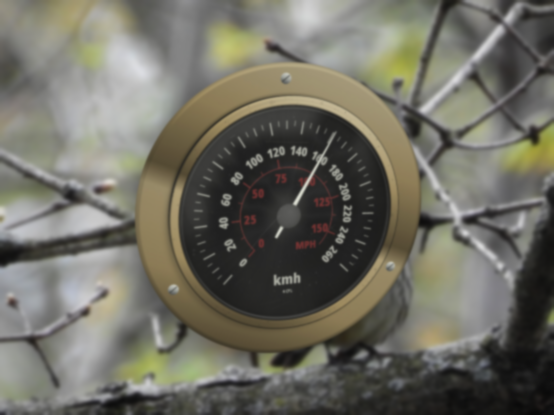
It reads 160 km/h
